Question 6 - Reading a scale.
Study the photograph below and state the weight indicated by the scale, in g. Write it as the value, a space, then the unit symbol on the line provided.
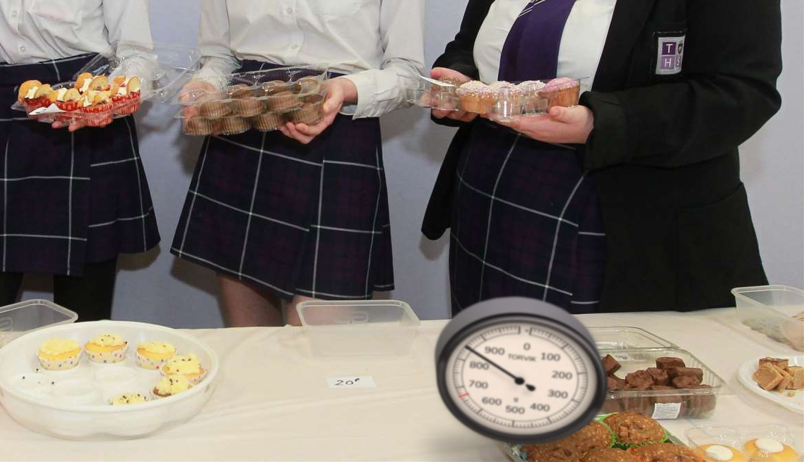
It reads 850 g
